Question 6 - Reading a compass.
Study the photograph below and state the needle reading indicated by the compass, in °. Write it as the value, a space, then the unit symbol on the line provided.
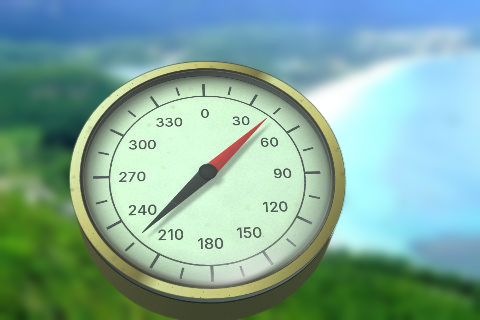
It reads 45 °
